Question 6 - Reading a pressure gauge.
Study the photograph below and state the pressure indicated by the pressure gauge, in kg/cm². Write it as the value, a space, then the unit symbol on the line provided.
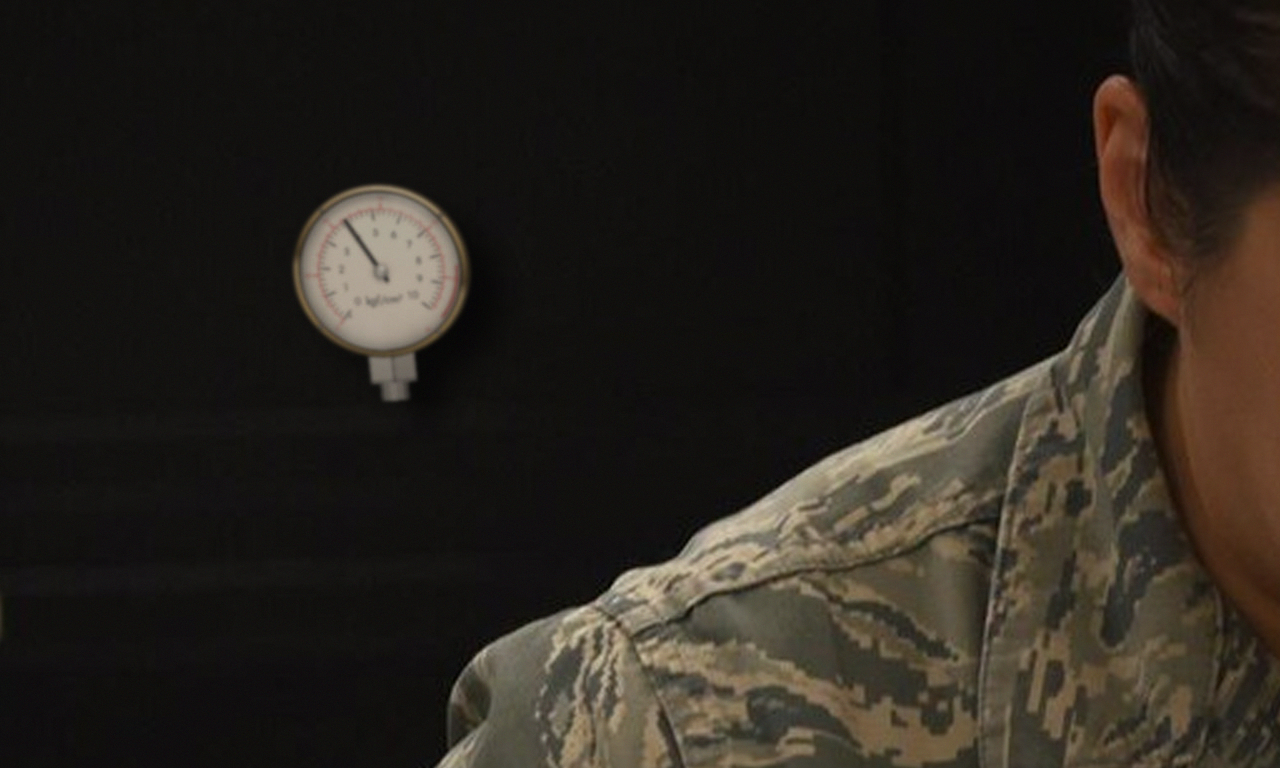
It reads 4 kg/cm²
